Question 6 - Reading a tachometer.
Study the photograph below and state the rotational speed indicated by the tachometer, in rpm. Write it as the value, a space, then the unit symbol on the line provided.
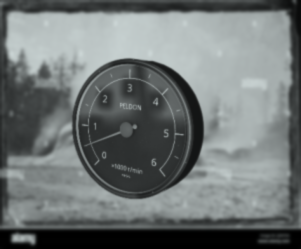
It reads 500 rpm
